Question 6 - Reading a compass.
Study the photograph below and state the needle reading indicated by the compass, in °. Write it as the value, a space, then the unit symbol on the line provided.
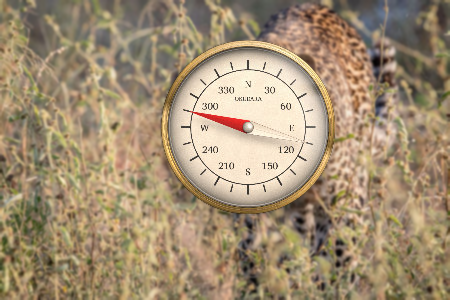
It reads 285 °
